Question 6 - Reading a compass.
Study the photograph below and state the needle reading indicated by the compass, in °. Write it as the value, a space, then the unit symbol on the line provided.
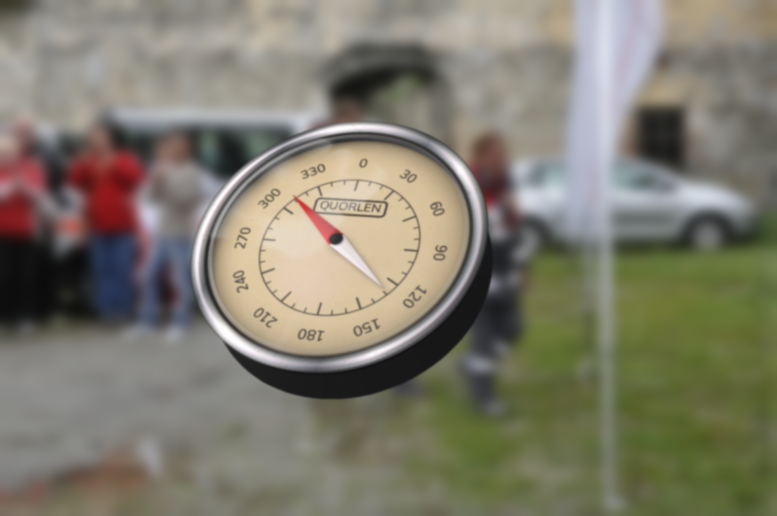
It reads 310 °
